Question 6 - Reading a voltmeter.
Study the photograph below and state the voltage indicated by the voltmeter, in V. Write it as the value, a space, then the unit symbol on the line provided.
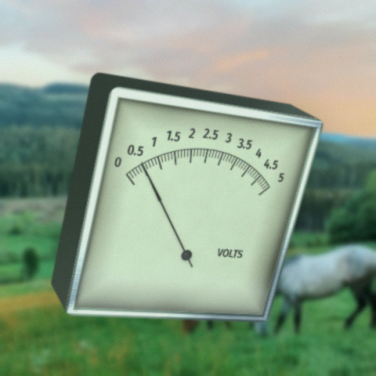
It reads 0.5 V
